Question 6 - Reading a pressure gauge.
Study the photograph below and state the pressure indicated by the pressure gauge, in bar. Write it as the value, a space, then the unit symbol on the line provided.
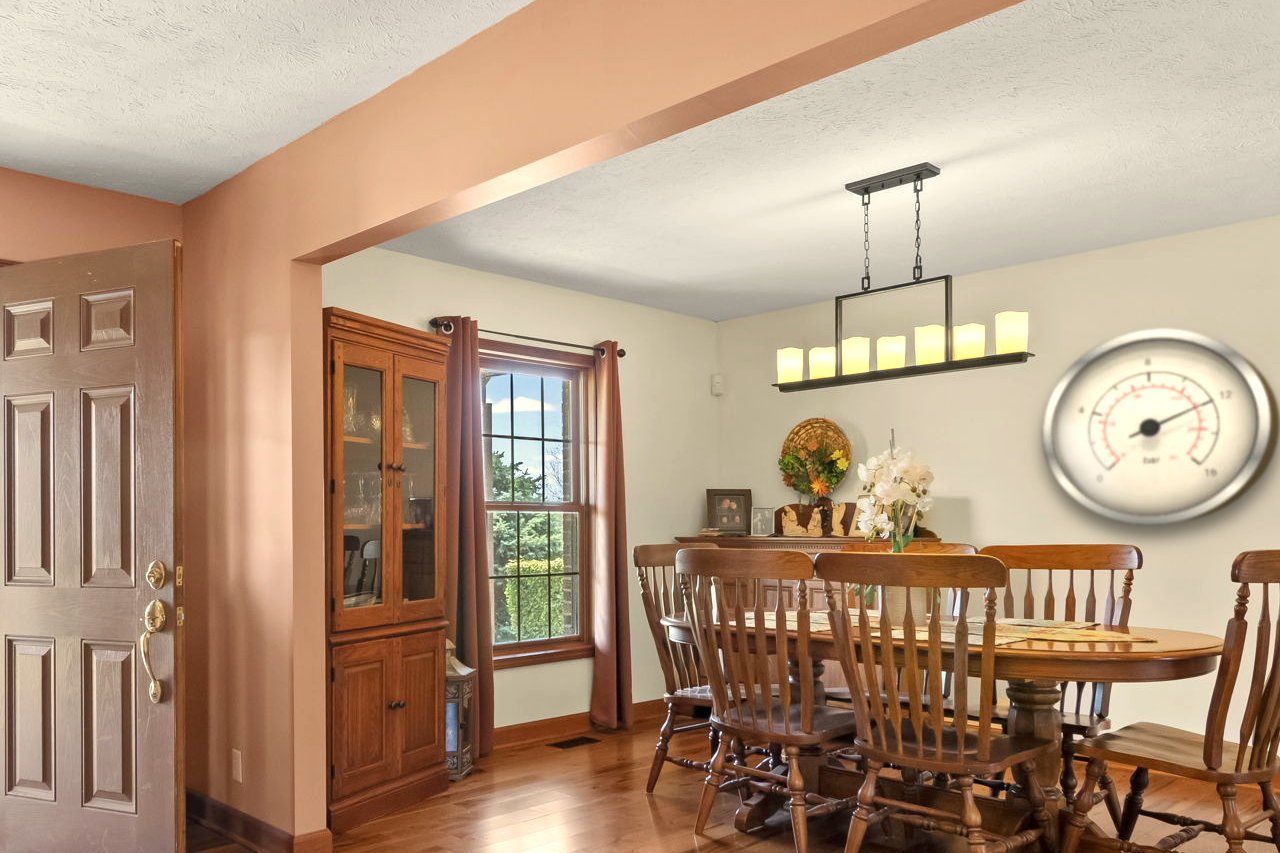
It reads 12 bar
